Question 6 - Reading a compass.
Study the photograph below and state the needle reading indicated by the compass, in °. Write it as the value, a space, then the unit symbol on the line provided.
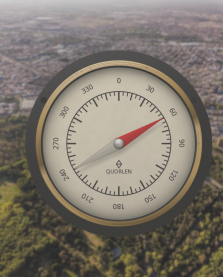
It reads 60 °
